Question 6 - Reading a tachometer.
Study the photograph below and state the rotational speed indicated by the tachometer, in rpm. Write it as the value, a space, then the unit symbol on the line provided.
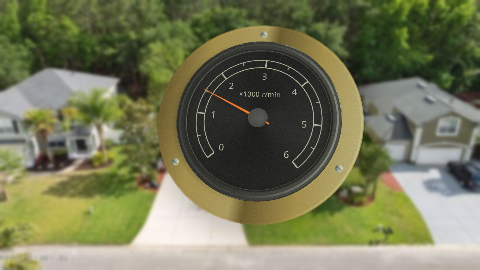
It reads 1500 rpm
